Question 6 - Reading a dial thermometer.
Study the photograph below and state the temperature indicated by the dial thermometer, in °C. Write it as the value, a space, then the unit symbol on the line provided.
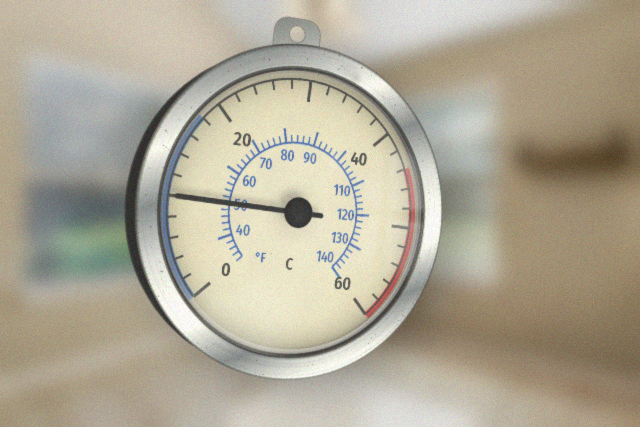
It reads 10 °C
